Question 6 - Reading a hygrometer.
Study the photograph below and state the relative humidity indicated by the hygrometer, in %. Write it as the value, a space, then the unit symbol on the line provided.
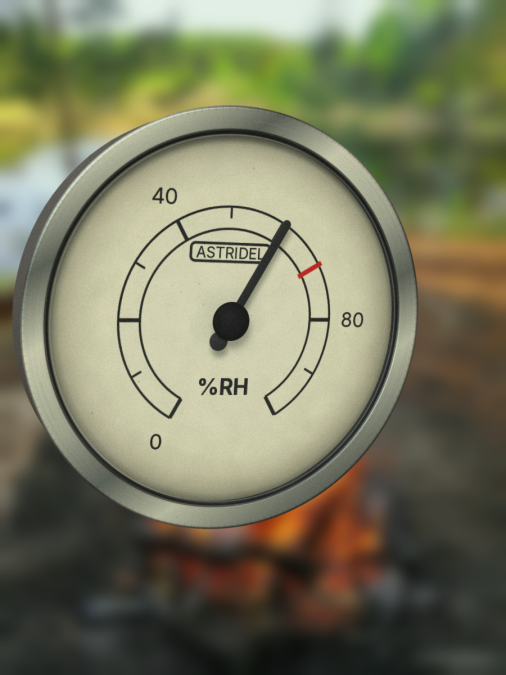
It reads 60 %
